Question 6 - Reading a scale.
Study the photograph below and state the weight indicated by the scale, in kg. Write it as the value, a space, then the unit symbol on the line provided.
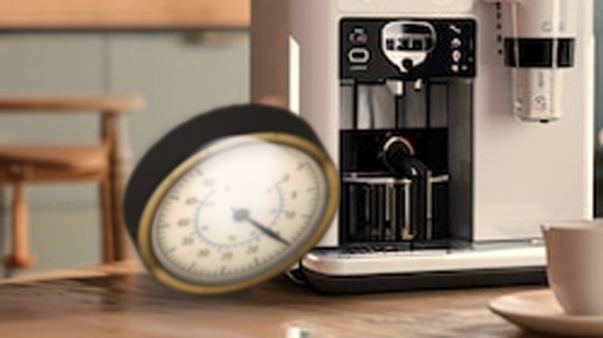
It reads 15 kg
